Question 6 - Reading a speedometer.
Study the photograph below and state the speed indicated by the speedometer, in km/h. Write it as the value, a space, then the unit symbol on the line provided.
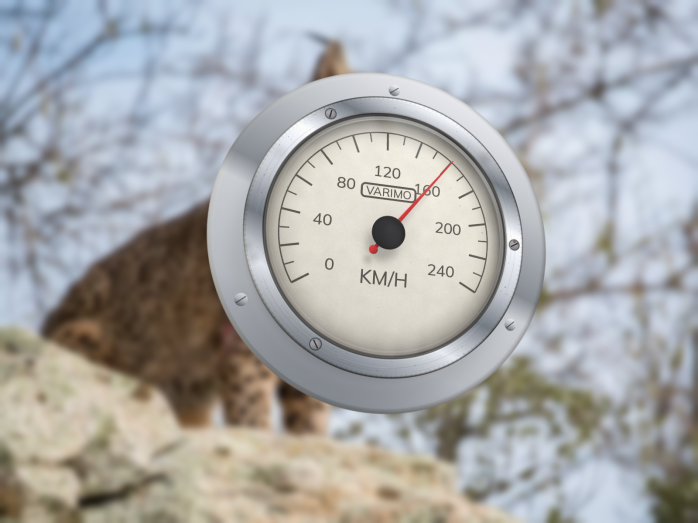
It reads 160 km/h
